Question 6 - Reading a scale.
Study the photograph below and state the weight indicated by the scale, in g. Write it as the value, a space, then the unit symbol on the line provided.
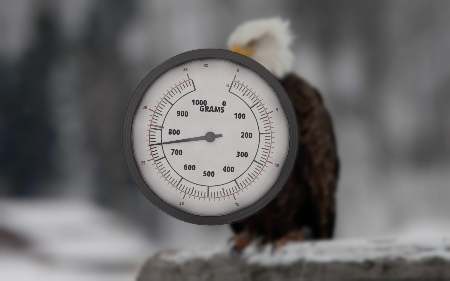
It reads 750 g
